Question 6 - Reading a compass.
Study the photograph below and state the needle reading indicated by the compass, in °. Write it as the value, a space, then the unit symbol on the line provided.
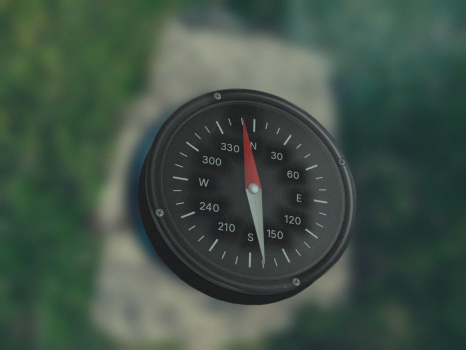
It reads 350 °
